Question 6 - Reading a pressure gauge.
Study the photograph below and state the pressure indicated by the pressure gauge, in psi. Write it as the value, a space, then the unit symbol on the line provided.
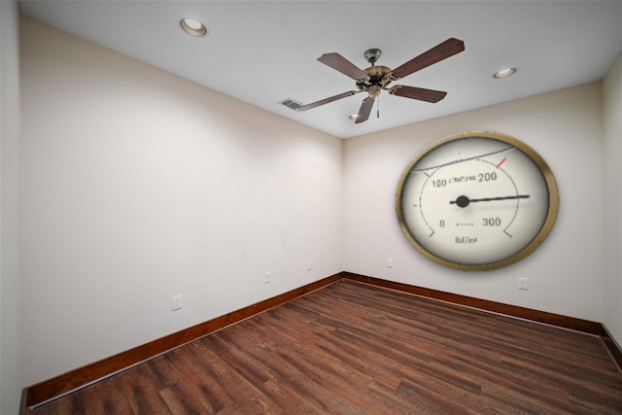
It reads 250 psi
